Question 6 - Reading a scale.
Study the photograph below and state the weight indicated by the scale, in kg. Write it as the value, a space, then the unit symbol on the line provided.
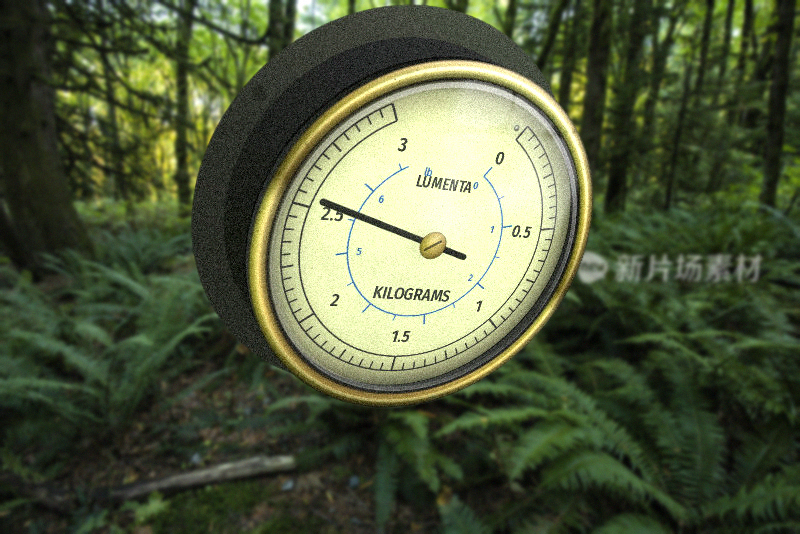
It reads 2.55 kg
